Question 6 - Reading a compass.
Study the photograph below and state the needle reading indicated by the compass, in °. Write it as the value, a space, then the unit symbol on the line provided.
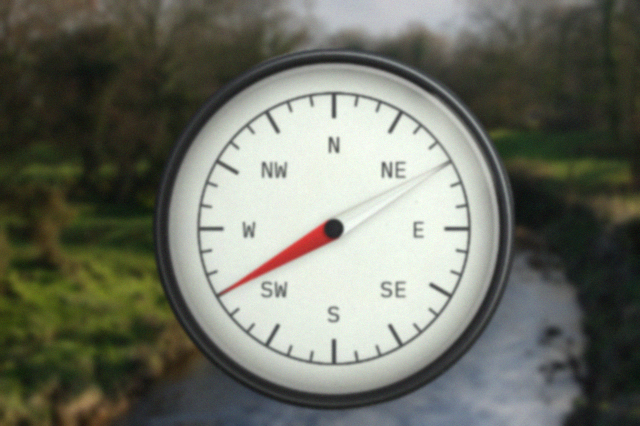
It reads 240 °
